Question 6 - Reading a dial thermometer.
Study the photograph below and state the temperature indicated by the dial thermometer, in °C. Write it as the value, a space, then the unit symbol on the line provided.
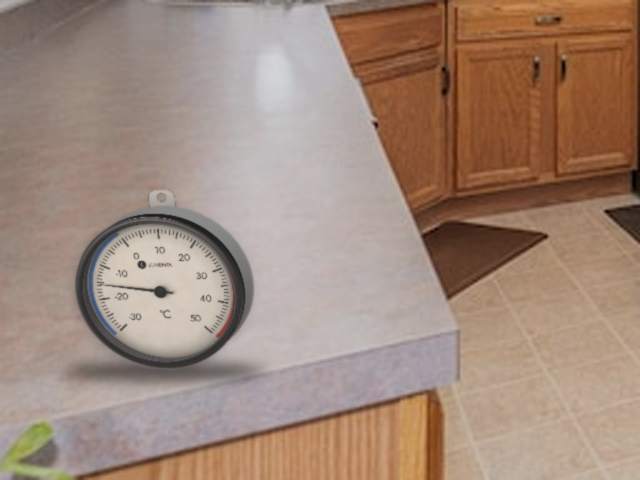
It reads -15 °C
